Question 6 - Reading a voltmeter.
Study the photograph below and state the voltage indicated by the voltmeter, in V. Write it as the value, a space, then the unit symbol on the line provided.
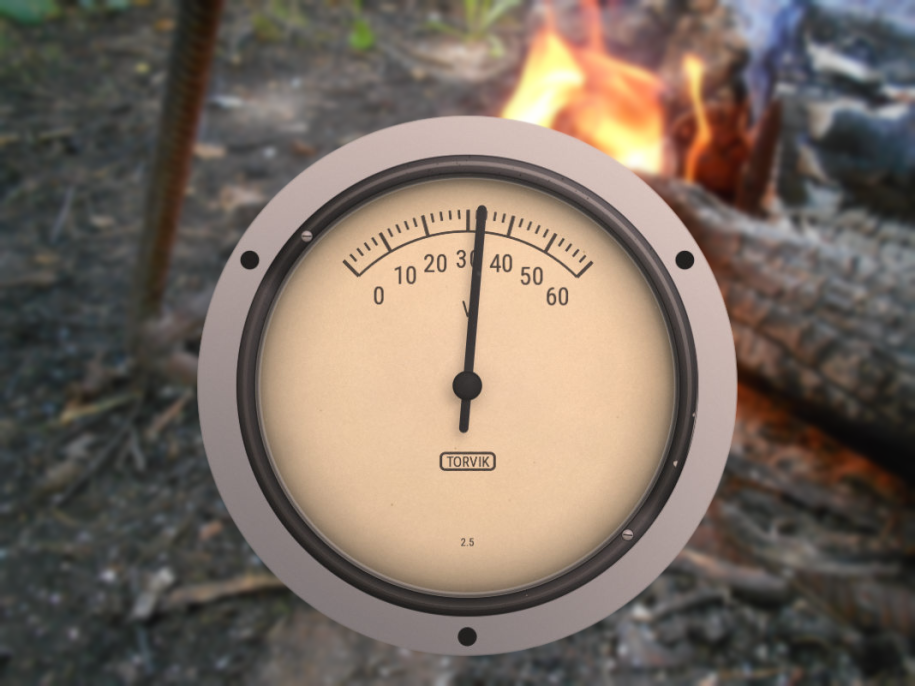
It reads 33 V
